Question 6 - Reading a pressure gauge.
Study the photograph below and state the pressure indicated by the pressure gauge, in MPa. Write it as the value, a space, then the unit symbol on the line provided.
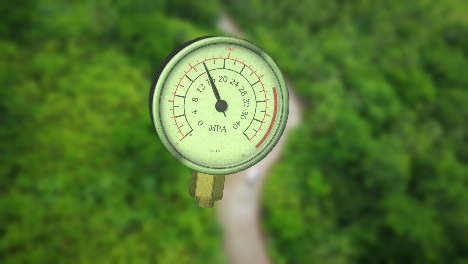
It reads 16 MPa
